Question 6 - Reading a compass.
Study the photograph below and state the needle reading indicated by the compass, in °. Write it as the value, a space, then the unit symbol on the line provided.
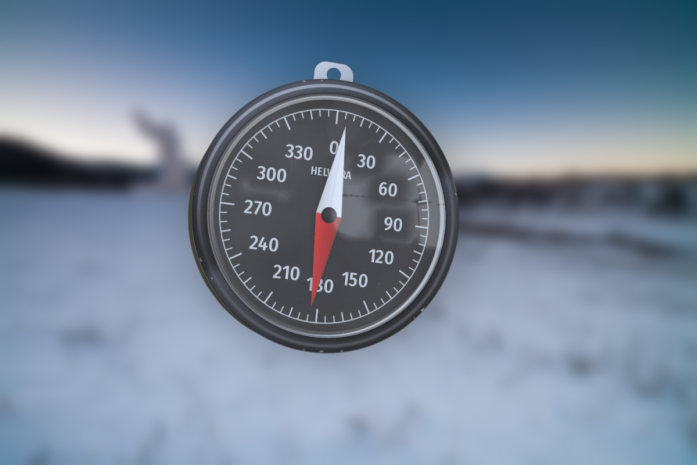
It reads 185 °
